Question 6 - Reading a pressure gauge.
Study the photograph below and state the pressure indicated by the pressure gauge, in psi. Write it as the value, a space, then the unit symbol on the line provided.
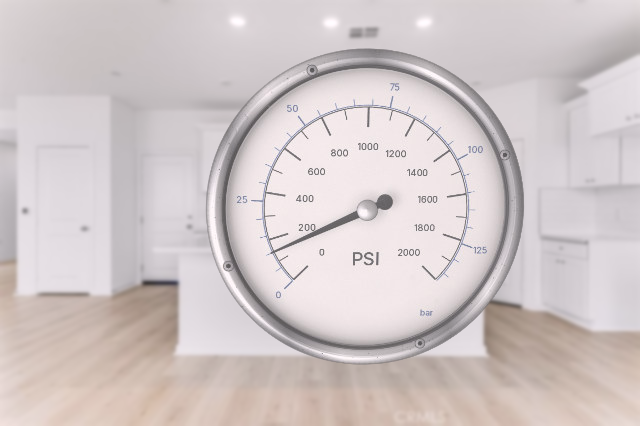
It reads 150 psi
